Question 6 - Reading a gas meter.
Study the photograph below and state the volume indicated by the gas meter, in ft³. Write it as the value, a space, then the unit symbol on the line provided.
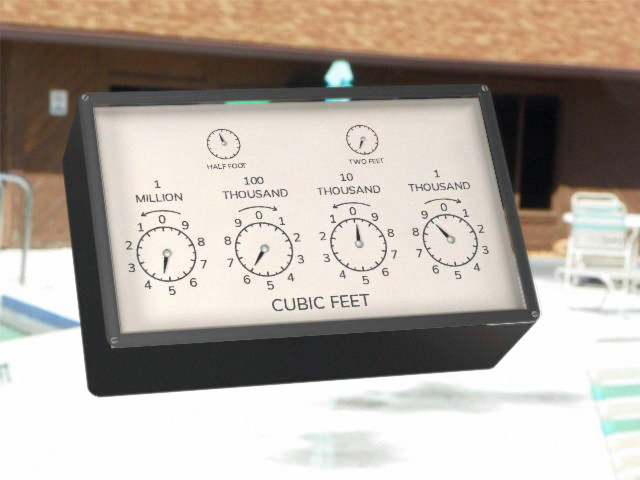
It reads 459900 ft³
